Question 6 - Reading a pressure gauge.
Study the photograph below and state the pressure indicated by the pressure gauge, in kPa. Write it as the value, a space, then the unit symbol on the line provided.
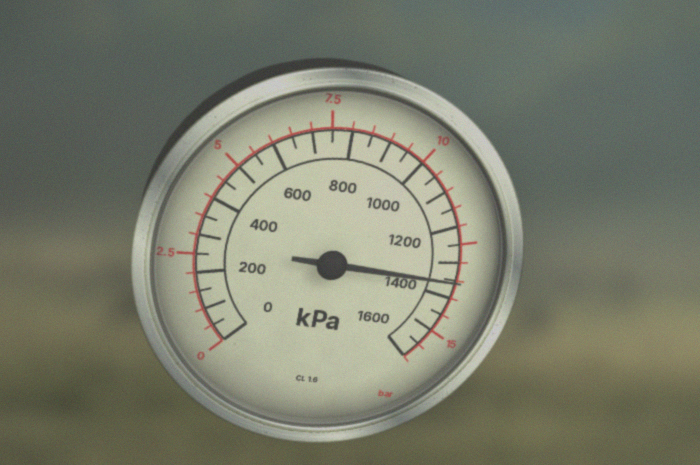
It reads 1350 kPa
